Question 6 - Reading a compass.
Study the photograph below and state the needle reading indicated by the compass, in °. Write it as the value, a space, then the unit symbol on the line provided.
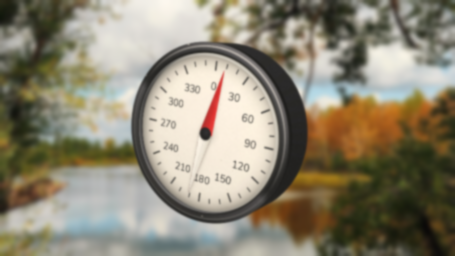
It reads 10 °
